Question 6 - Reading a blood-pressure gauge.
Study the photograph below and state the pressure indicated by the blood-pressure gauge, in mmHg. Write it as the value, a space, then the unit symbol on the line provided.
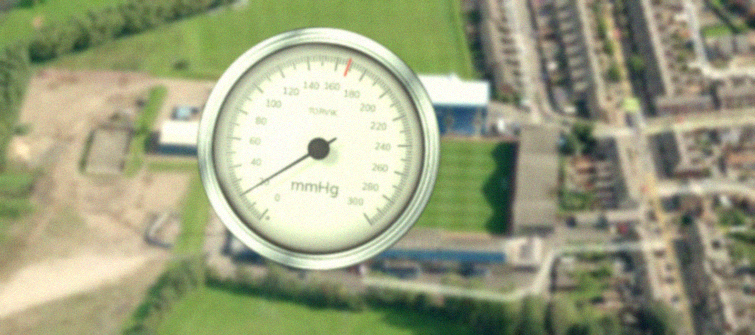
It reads 20 mmHg
